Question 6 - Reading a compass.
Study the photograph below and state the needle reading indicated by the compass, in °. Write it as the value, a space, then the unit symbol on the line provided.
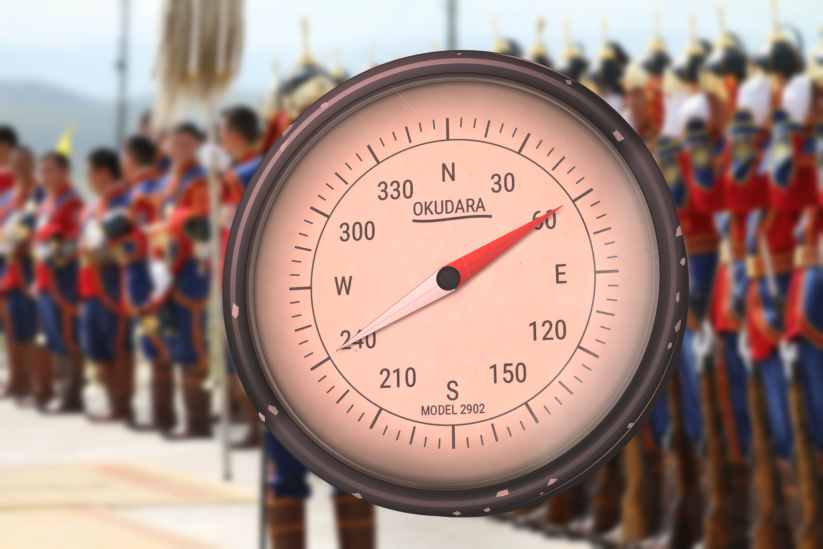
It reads 60 °
